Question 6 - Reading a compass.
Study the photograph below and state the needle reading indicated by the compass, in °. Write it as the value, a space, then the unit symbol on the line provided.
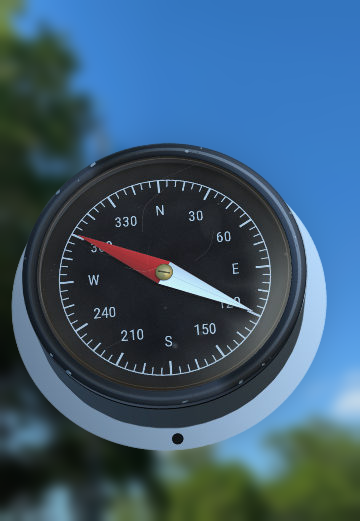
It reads 300 °
